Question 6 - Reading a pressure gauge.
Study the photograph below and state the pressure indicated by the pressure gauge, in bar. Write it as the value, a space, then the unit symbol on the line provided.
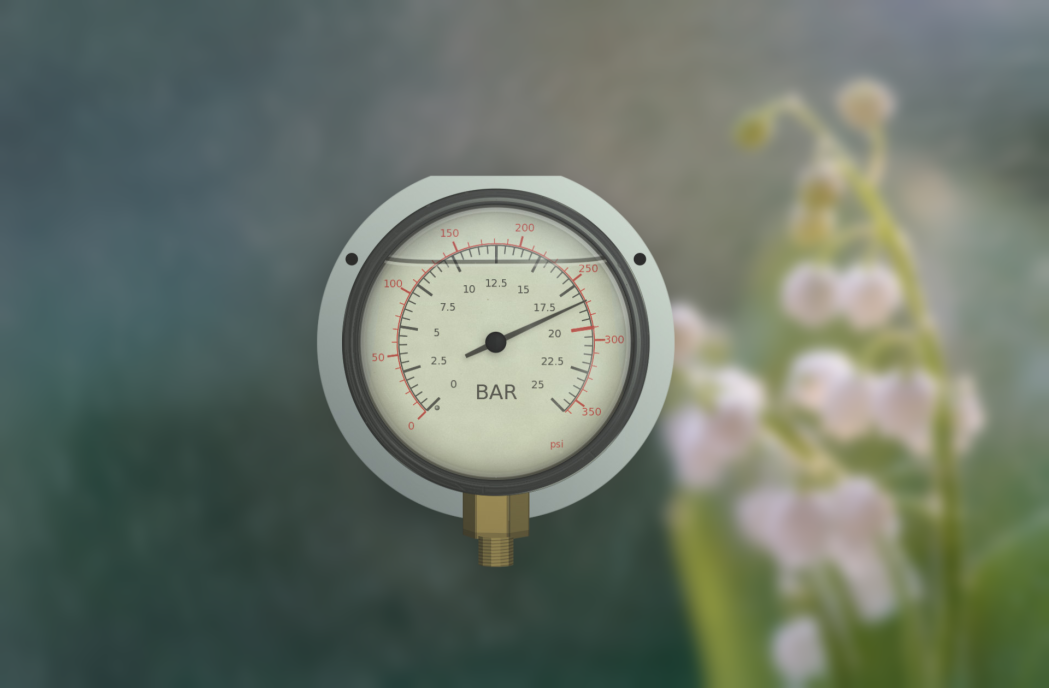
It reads 18.5 bar
